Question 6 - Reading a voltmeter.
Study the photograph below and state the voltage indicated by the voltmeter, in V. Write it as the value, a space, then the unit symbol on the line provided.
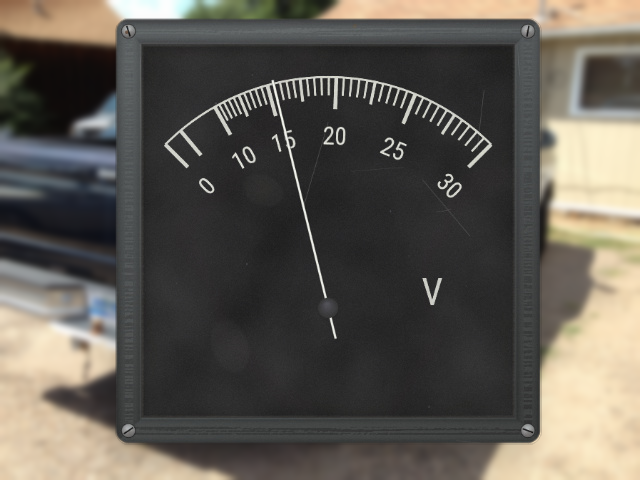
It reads 15.5 V
